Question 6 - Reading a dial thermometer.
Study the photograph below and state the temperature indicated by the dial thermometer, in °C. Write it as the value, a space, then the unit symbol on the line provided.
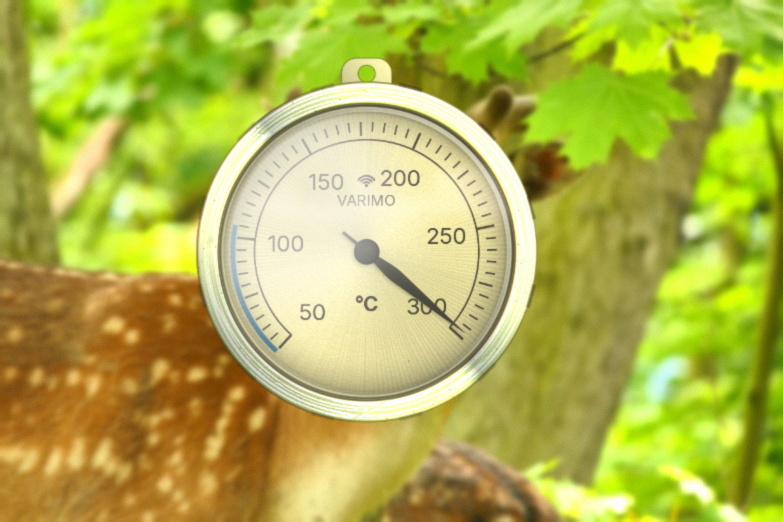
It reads 297.5 °C
